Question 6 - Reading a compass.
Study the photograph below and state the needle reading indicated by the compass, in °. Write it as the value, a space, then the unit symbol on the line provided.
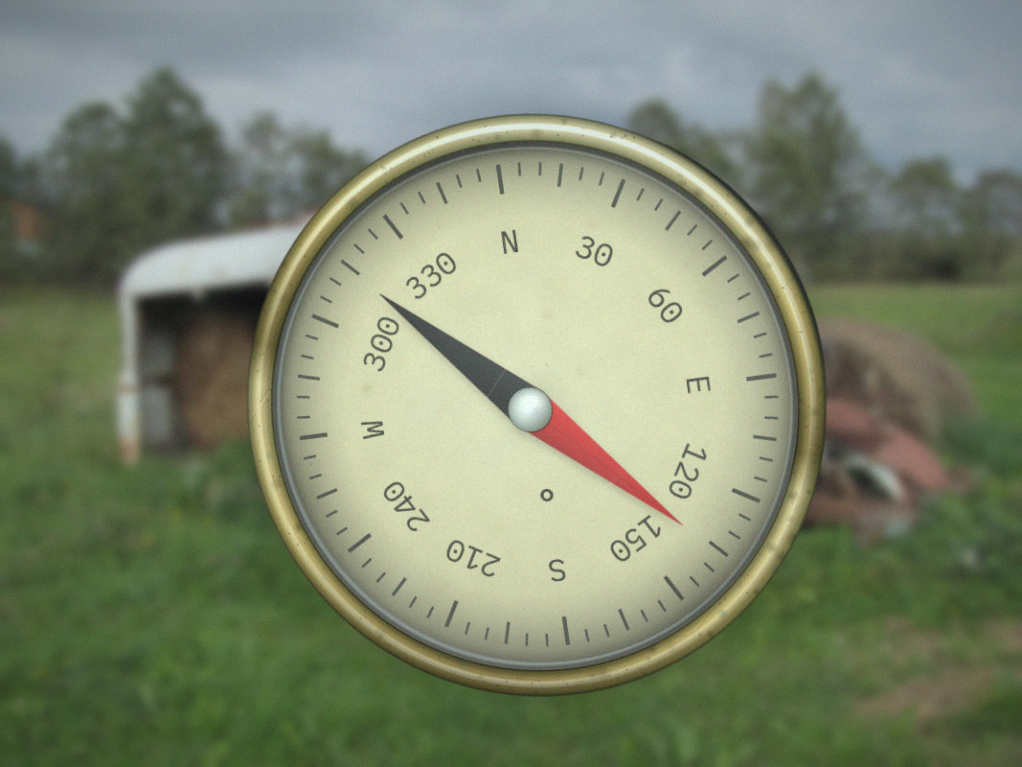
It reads 135 °
